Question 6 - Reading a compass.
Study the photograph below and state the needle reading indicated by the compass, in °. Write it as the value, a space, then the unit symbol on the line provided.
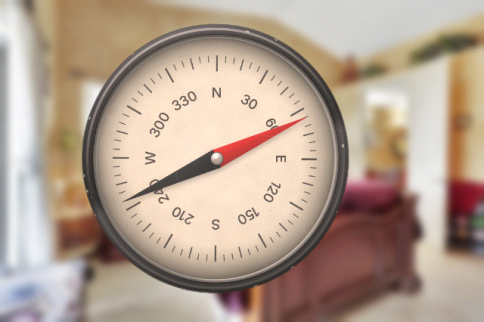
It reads 65 °
